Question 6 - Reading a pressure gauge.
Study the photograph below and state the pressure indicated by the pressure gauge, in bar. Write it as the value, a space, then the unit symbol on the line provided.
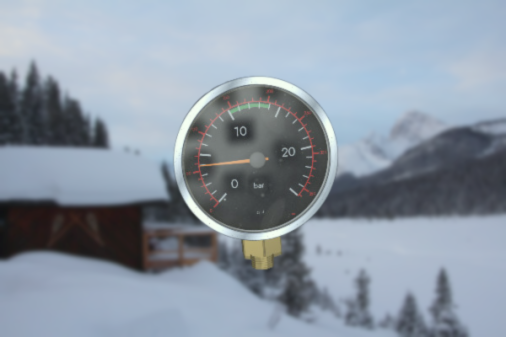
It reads 4 bar
